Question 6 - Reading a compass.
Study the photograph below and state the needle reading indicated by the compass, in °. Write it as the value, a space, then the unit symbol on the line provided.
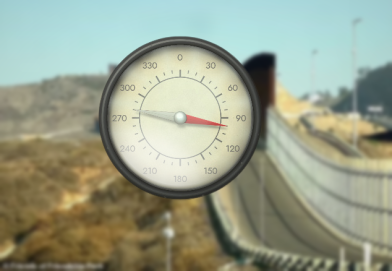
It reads 100 °
